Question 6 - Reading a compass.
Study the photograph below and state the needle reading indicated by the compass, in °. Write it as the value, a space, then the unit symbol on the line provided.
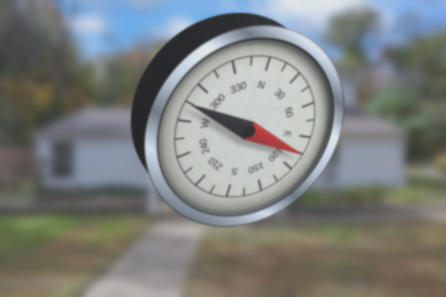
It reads 105 °
